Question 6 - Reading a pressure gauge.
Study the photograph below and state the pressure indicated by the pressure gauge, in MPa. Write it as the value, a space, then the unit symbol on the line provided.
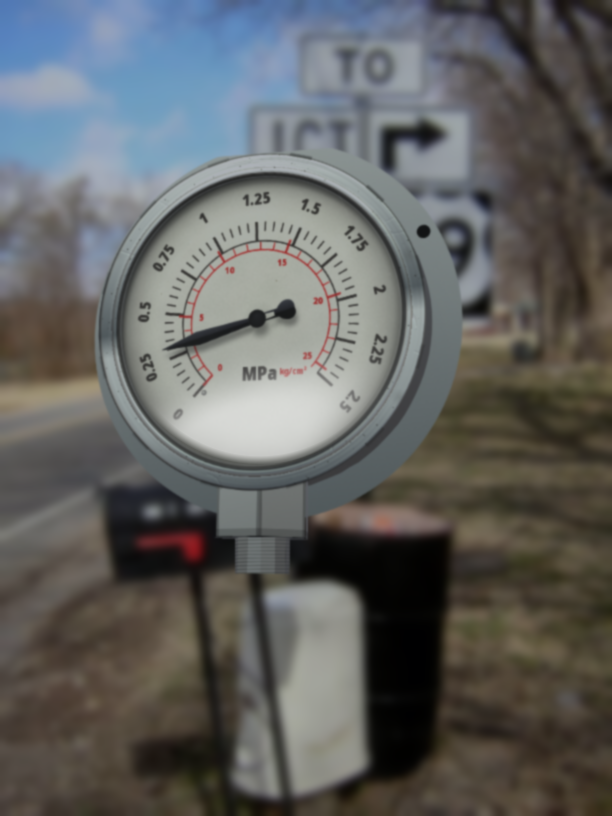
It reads 0.3 MPa
